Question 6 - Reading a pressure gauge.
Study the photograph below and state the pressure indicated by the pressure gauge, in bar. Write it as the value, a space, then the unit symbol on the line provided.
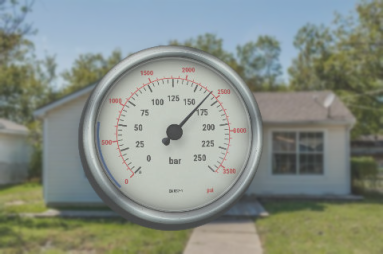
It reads 165 bar
